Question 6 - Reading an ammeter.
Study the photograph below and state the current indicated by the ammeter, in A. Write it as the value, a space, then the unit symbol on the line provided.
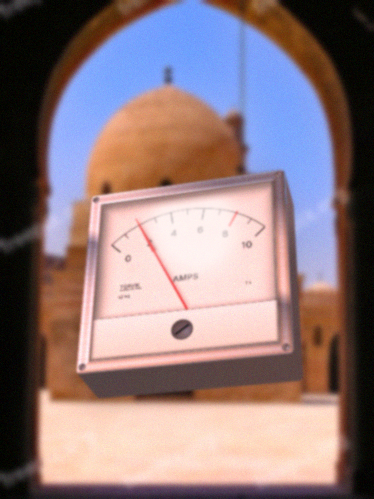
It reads 2 A
